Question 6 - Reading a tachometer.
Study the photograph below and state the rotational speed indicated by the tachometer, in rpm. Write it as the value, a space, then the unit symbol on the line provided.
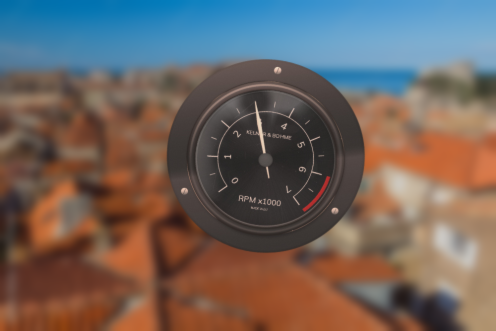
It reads 3000 rpm
